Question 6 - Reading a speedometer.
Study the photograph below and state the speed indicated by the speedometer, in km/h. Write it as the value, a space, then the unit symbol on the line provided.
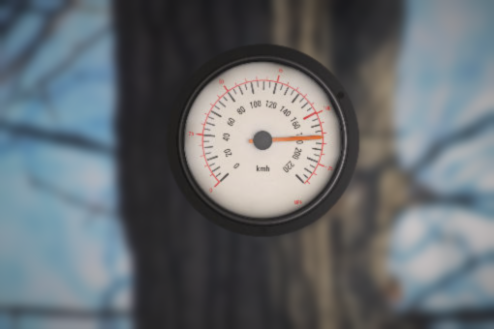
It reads 180 km/h
